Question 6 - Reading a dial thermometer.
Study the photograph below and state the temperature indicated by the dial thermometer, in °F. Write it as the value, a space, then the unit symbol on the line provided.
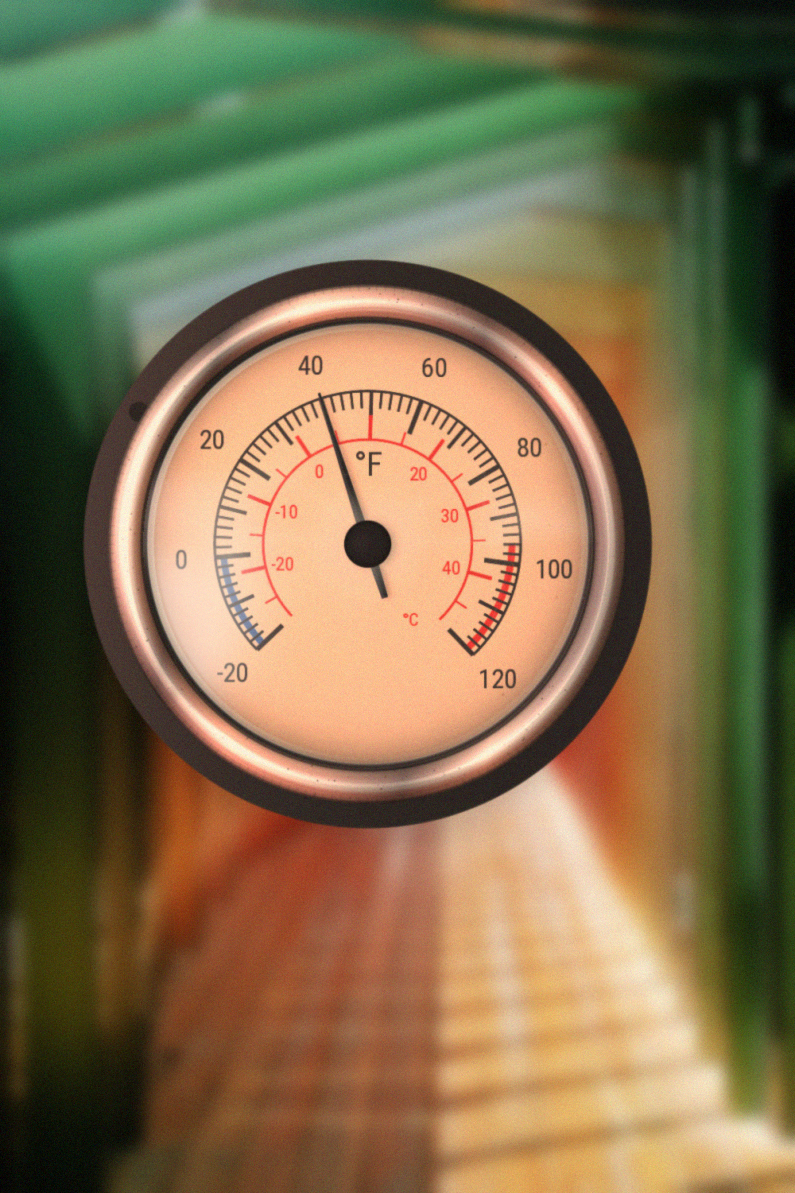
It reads 40 °F
